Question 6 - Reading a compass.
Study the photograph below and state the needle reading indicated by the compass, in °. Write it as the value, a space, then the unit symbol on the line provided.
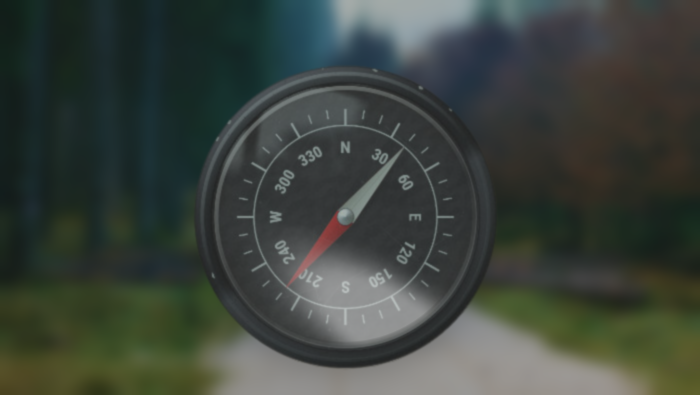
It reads 220 °
